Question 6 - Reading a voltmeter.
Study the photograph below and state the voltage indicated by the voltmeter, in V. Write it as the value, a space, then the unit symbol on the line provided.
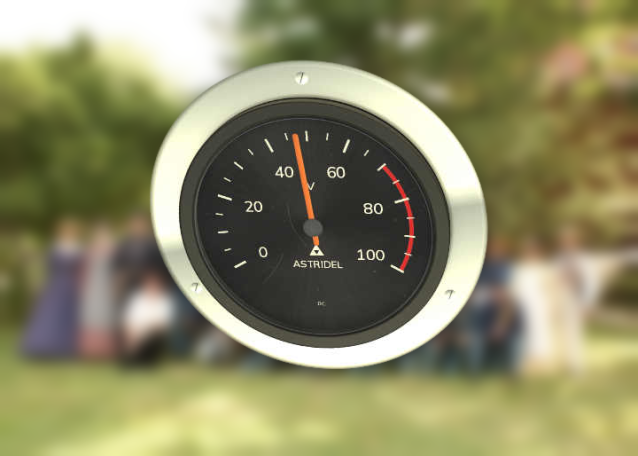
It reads 47.5 V
